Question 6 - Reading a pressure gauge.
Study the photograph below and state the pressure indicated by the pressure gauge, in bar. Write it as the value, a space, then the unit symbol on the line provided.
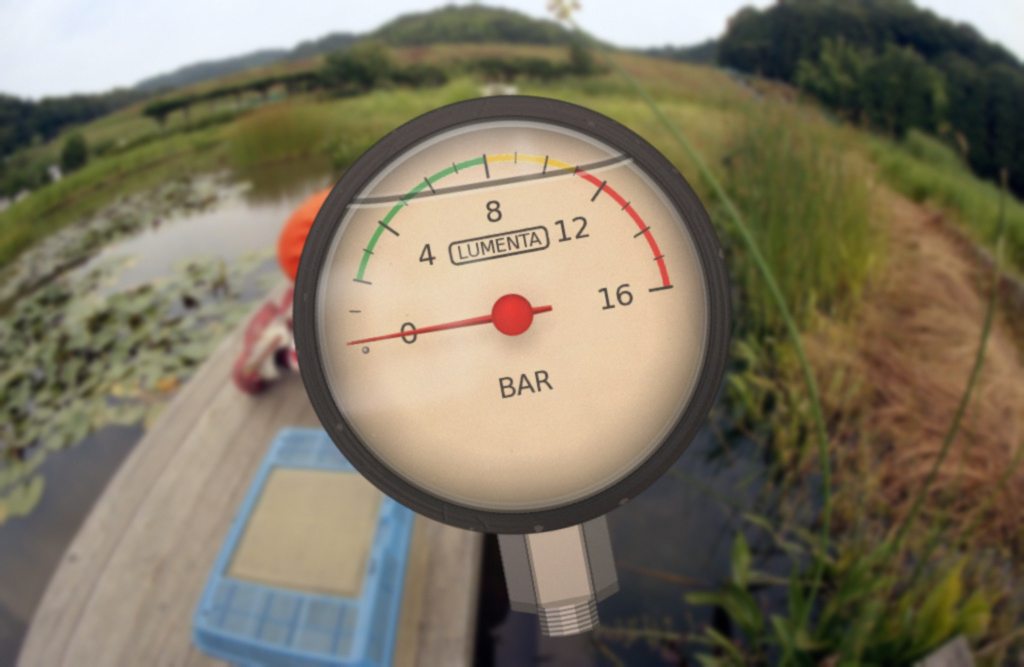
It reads 0 bar
